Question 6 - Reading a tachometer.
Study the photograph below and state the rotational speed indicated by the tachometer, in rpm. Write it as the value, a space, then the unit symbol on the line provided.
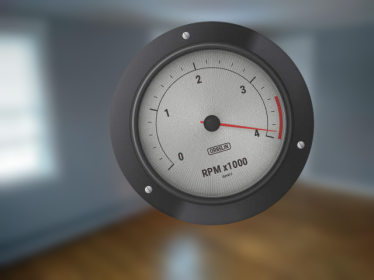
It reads 3900 rpm
